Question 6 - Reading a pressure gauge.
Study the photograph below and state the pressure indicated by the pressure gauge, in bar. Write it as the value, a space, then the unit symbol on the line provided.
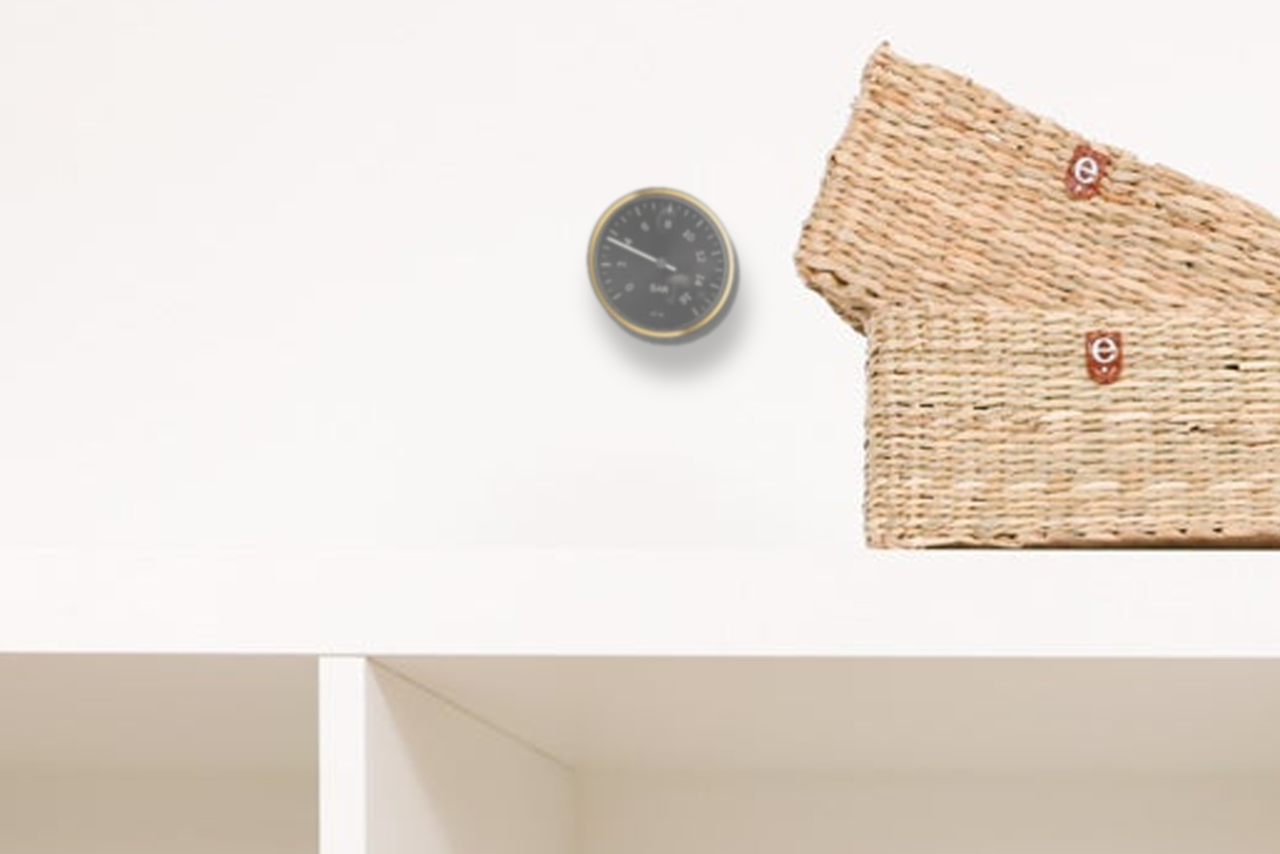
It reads 3.5 bar
